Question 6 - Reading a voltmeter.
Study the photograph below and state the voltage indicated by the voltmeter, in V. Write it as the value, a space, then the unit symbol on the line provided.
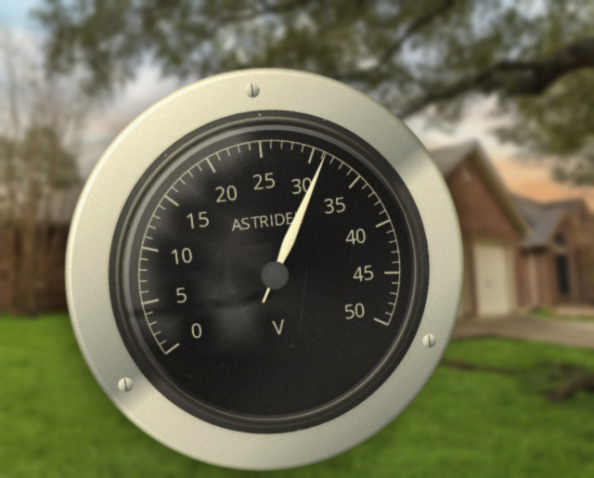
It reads 31 V
